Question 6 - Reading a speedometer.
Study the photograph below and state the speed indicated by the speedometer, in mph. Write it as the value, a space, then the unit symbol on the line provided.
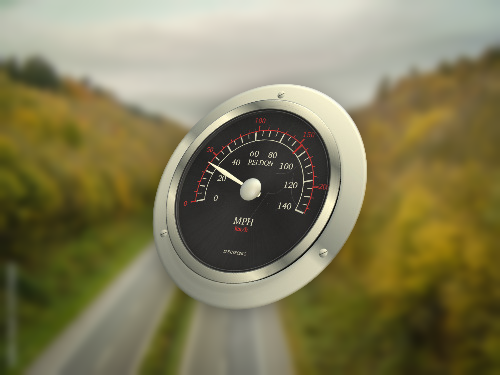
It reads 25 mph
